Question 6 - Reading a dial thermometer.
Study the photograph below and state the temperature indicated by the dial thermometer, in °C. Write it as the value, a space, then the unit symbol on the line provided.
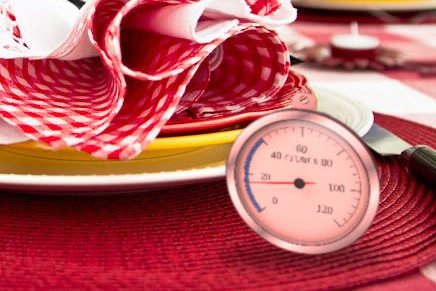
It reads 16 °C
